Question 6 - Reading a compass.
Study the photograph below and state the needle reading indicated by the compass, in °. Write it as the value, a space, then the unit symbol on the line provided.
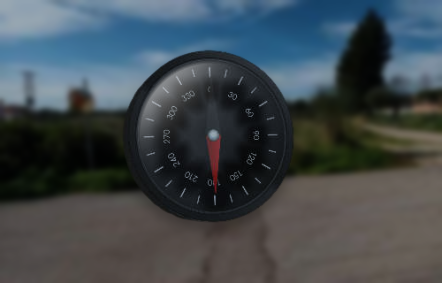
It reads 180 °
